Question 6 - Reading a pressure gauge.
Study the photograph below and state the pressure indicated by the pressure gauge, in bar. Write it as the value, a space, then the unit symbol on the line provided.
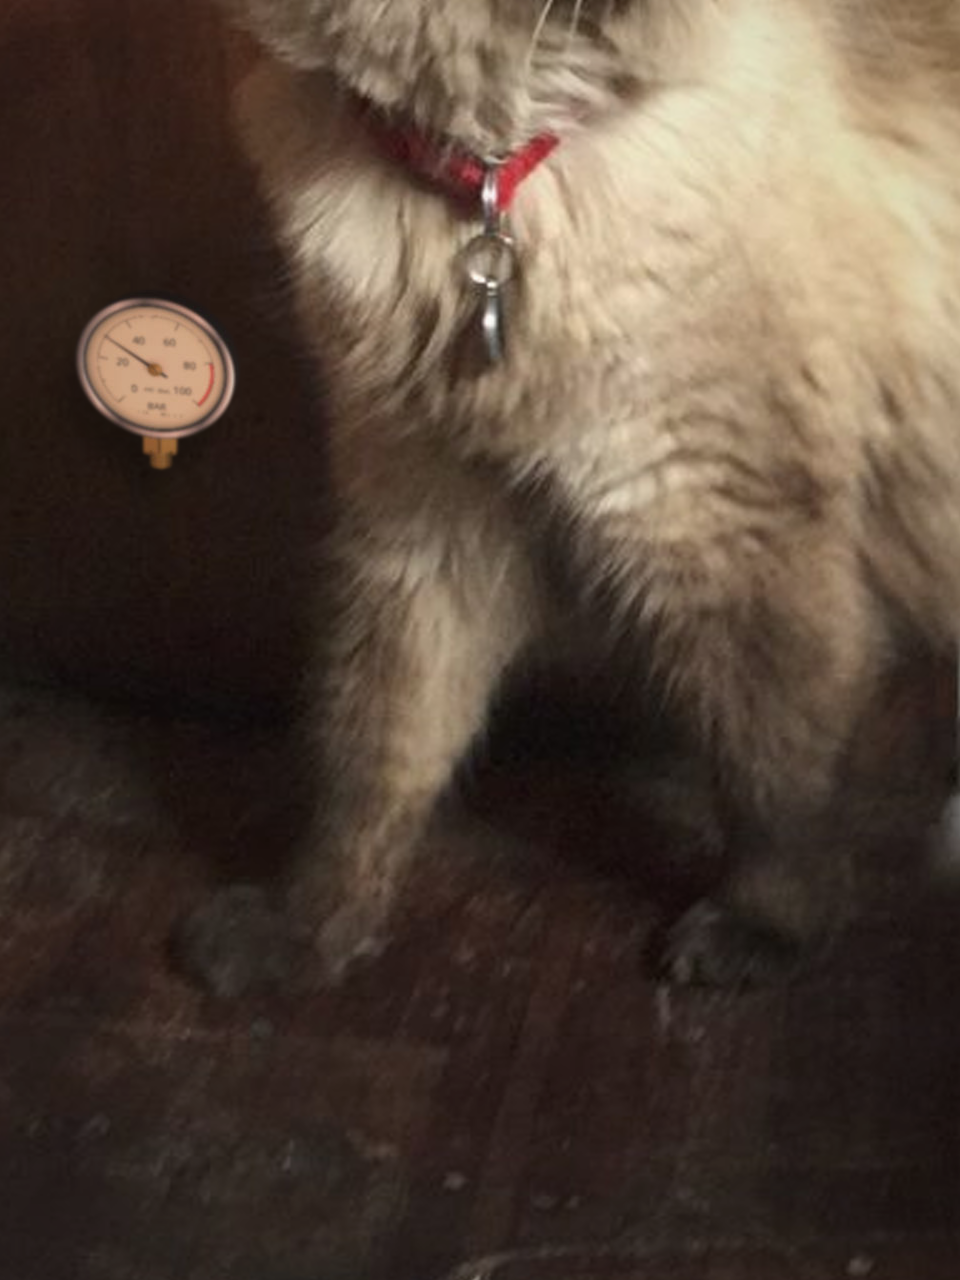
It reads 30 bar
